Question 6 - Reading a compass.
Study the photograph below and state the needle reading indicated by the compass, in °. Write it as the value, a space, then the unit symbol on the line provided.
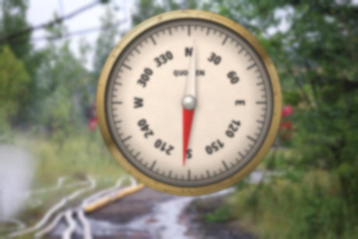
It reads 185 °
